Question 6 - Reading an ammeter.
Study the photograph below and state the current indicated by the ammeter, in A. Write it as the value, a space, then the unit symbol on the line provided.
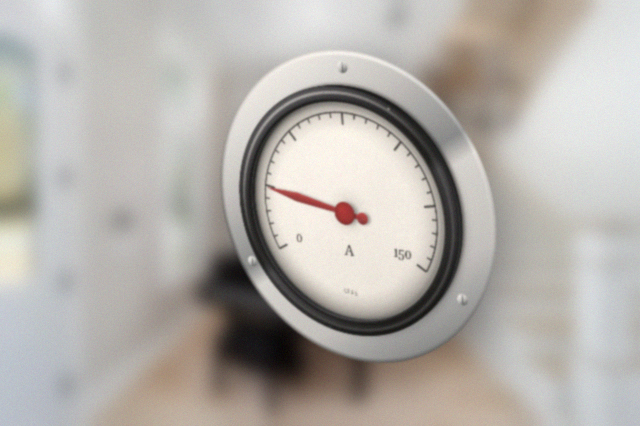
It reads 25 A
